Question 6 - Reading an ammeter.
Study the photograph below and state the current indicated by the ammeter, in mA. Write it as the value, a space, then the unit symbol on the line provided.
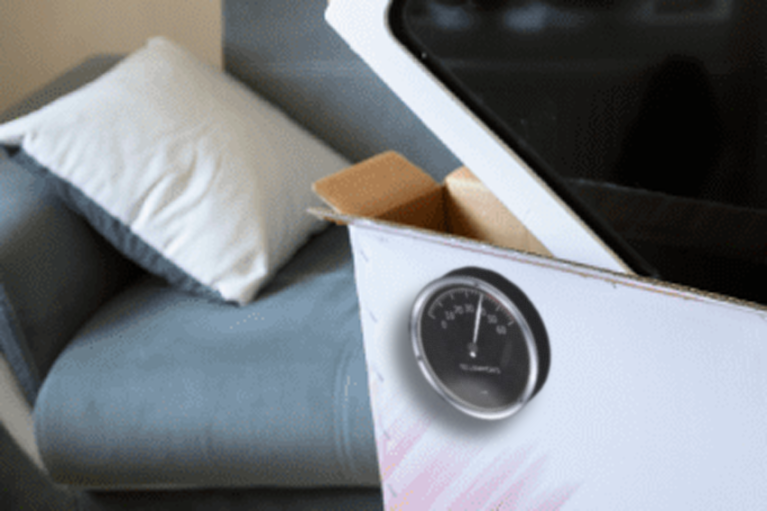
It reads 40 mA
